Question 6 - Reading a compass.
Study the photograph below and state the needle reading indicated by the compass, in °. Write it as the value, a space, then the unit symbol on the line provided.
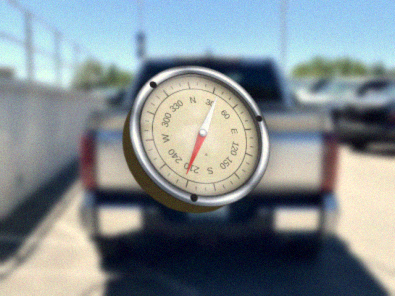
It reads 215 °
